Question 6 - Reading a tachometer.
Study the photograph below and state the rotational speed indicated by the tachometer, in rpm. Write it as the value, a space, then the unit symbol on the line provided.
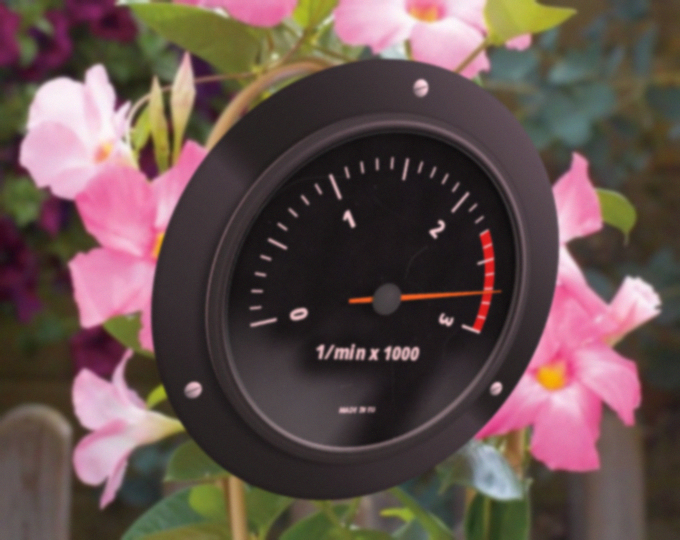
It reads 2700 rpm
